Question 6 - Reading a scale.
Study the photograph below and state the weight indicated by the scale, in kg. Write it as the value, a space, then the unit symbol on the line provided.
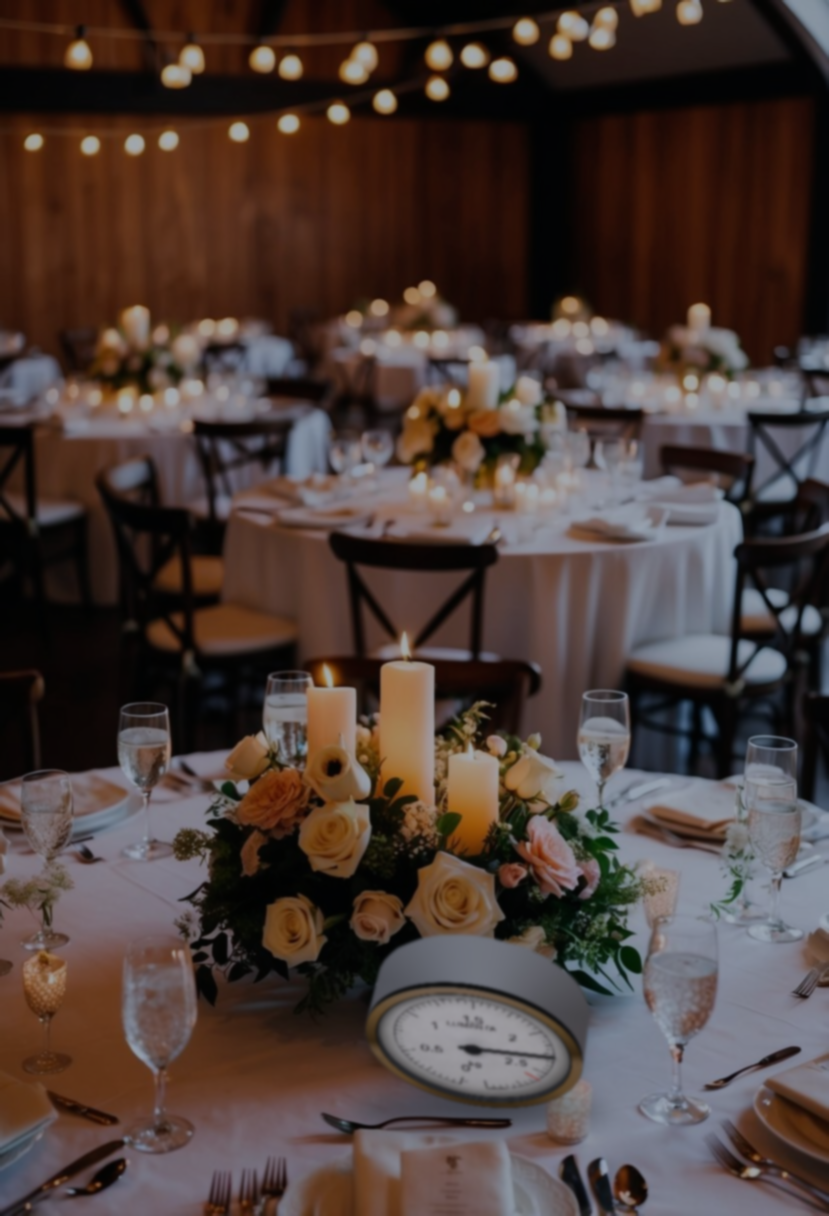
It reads 2.25 kg
